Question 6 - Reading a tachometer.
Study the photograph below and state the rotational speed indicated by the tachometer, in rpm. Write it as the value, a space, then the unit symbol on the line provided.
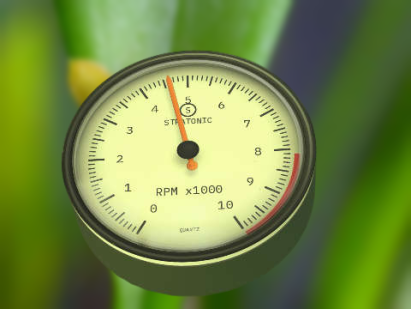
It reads 4600 rpm
